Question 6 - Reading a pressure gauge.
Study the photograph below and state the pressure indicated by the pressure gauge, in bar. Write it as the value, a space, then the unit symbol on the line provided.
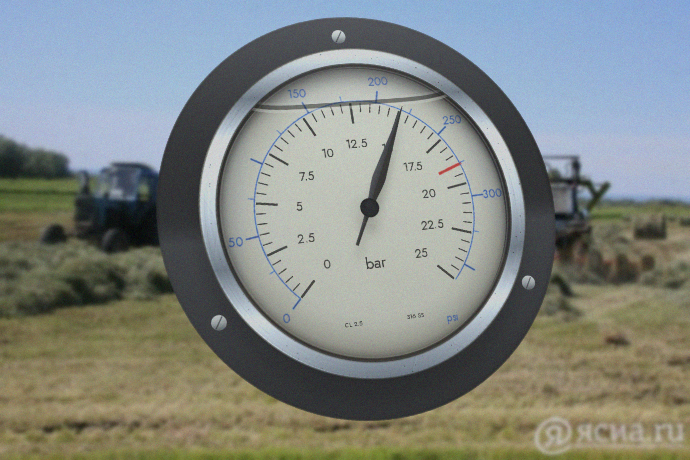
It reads 15 bar
